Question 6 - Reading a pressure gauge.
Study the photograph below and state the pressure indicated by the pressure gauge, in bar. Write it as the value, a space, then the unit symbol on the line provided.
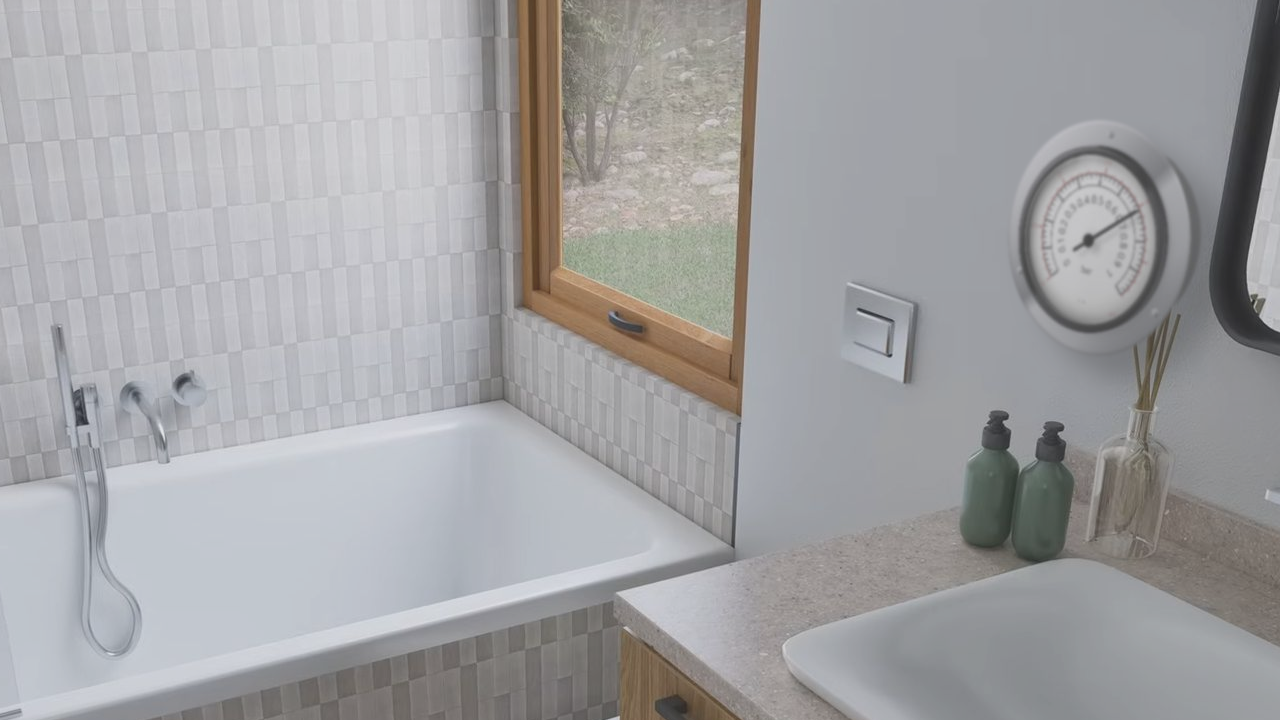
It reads 0.7 bar
